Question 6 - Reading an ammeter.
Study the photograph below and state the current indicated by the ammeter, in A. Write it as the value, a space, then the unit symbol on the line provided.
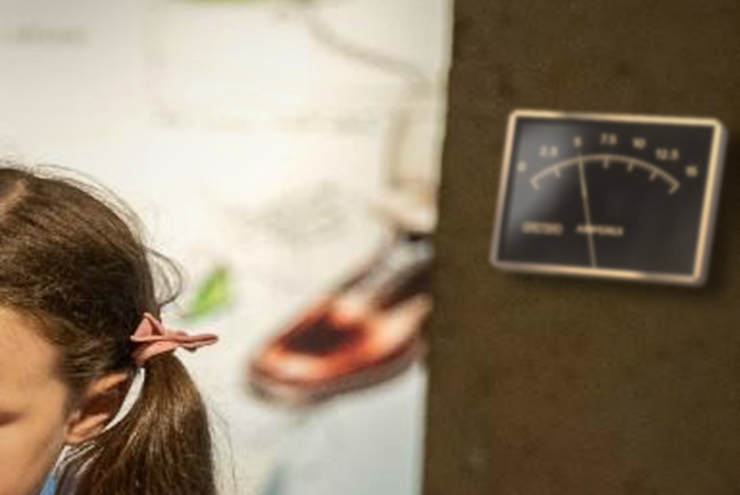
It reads 5 A
